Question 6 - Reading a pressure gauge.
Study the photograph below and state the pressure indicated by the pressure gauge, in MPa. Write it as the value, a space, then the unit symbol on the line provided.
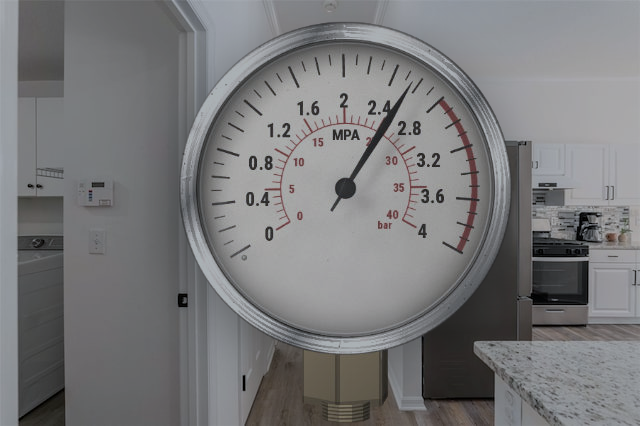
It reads 2.55 MPa
